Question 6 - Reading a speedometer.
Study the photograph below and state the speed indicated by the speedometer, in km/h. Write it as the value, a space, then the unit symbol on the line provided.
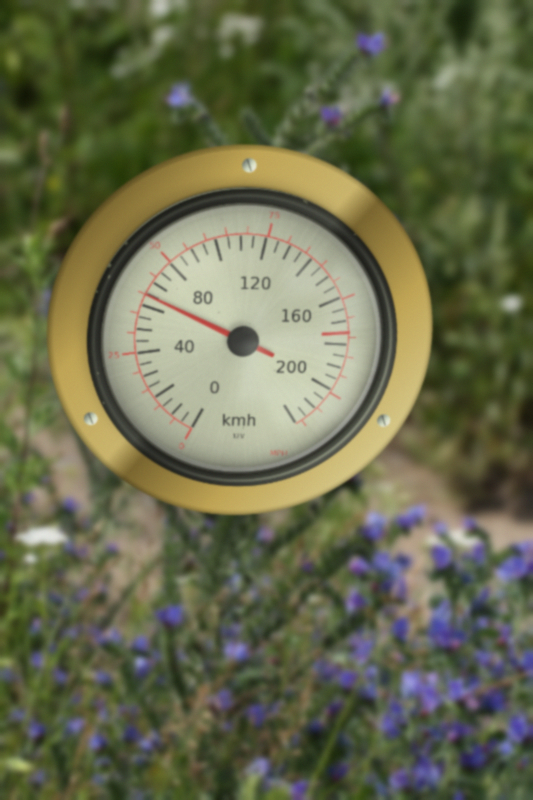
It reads 65 km/h
